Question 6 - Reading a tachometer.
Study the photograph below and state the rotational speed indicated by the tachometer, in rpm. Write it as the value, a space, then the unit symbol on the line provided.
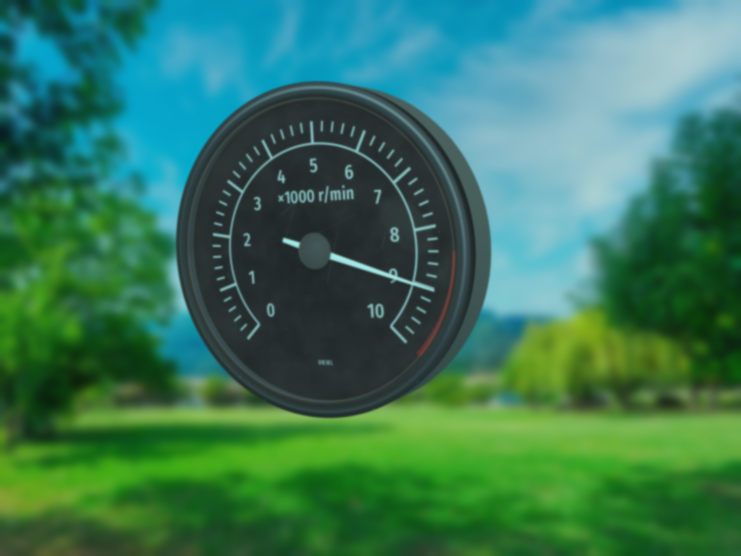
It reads 9000 rpm
